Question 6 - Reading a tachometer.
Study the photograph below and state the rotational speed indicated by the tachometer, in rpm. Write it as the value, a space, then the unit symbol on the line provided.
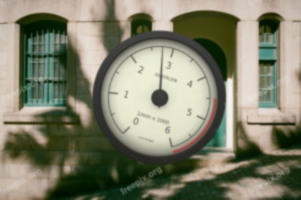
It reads 2750 rpm
